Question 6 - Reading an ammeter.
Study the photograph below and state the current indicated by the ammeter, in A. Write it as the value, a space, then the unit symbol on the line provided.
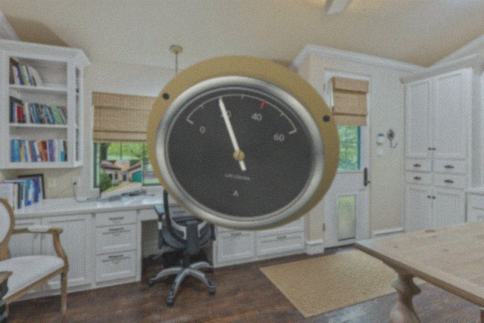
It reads 20 A
